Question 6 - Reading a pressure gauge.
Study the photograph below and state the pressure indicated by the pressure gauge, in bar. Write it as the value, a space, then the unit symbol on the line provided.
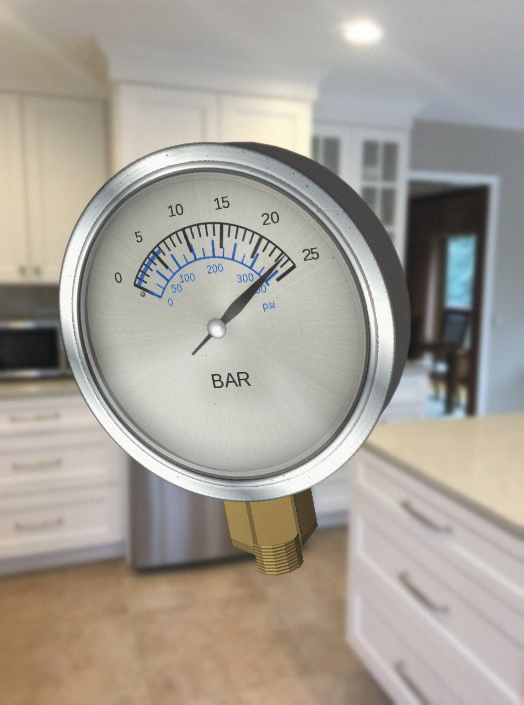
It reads 23.5 bar
